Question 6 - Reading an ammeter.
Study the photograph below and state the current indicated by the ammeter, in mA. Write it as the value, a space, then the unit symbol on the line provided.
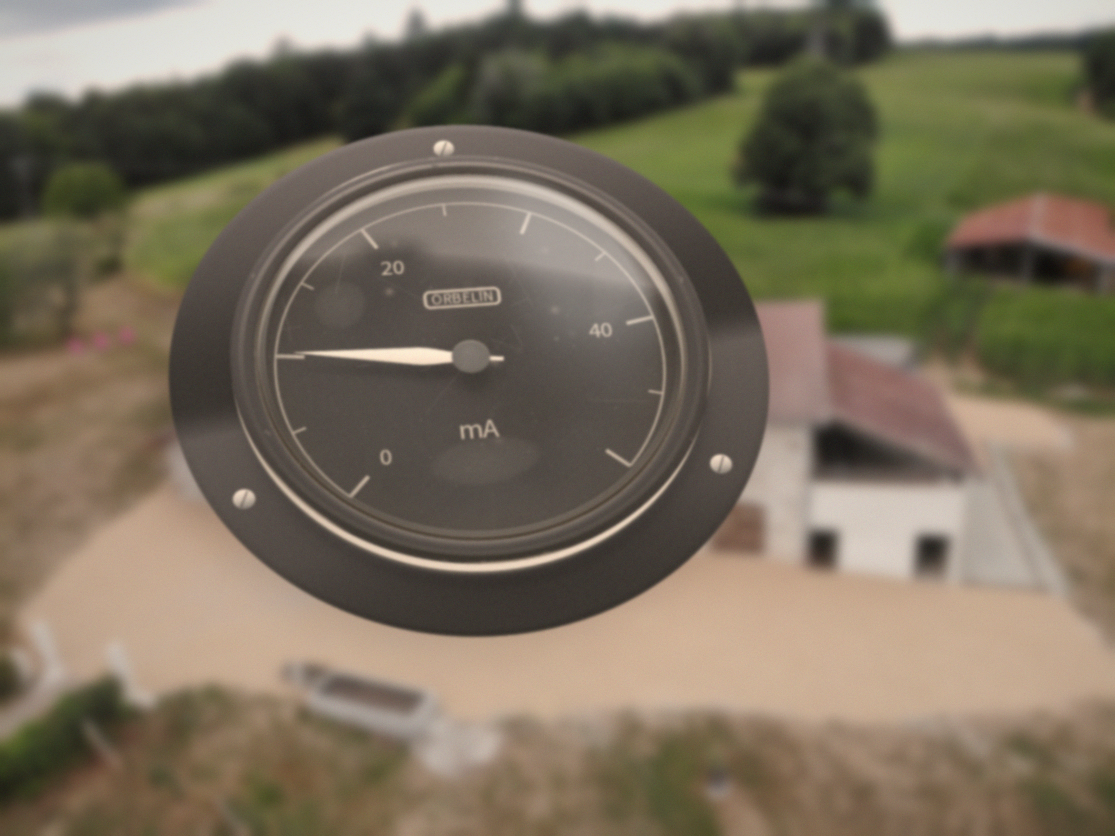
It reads 10 mA
